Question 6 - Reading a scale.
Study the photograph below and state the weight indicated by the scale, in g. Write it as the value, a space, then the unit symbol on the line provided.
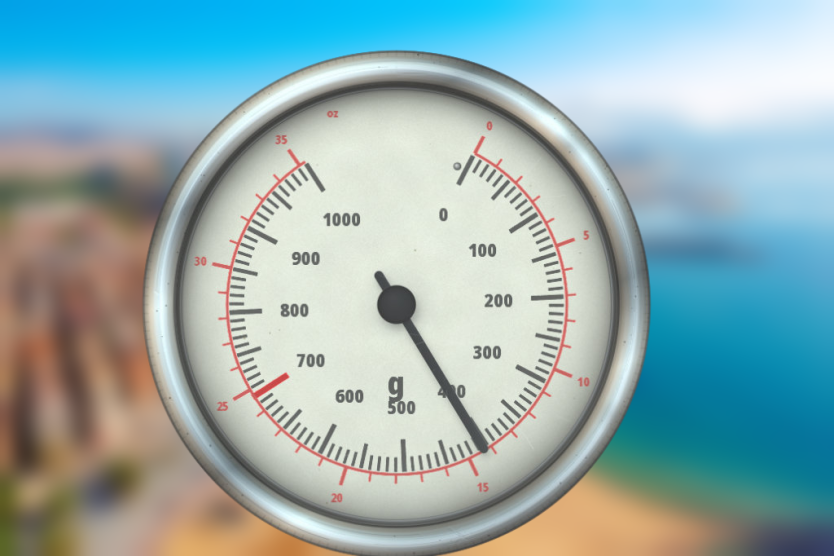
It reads 405 g
